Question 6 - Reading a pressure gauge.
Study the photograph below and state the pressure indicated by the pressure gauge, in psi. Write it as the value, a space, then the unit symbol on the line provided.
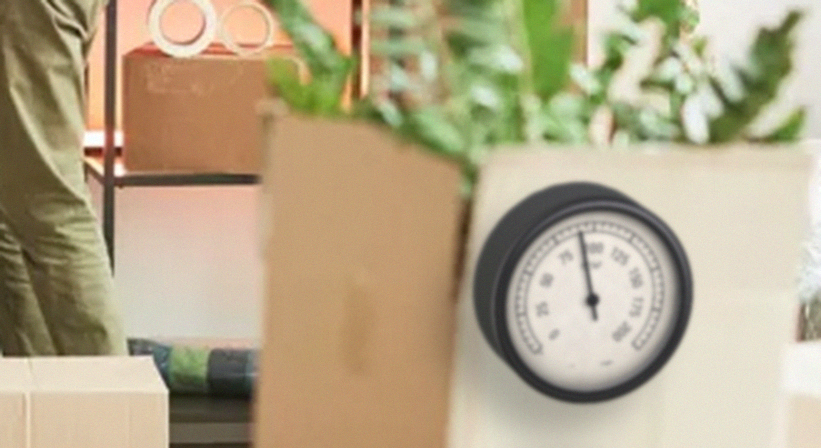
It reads 90 psi
